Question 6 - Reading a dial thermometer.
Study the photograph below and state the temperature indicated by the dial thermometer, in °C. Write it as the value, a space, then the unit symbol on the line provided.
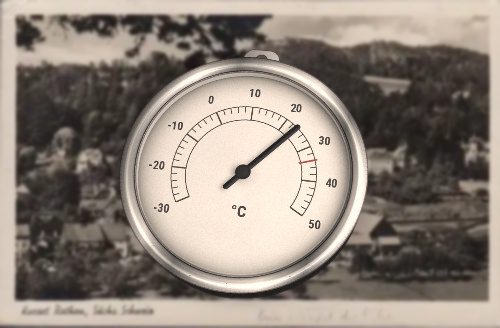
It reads 24 °C
